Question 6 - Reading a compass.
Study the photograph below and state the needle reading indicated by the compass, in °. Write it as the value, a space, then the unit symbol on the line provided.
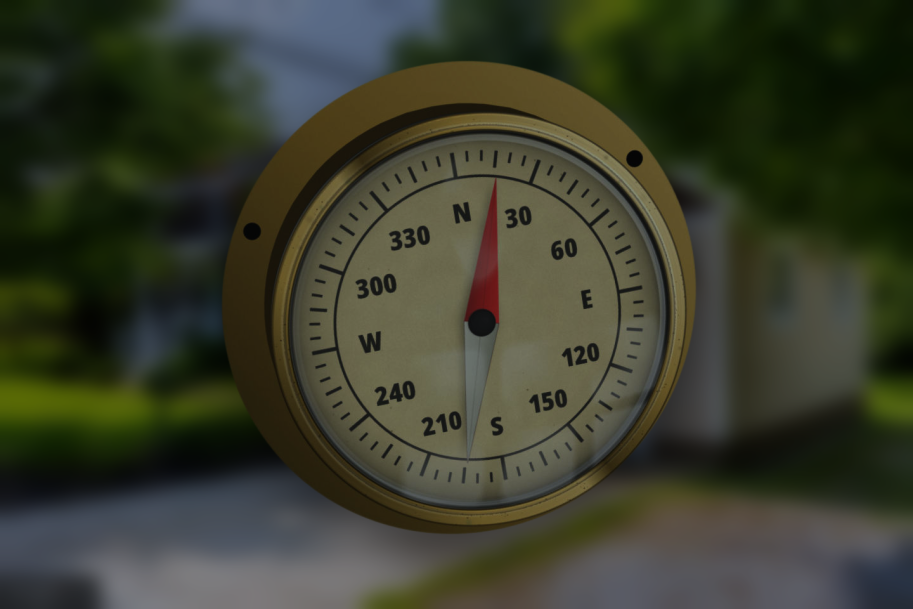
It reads 15 °
